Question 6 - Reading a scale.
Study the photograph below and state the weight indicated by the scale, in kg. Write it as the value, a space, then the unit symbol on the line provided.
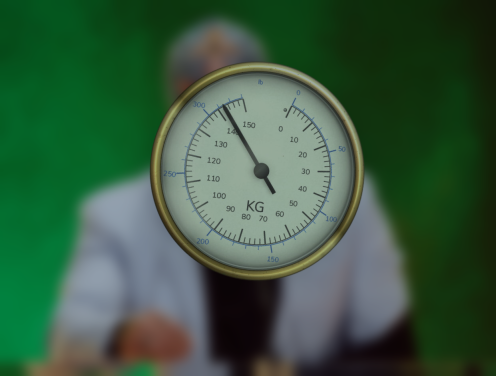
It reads 142 kg
